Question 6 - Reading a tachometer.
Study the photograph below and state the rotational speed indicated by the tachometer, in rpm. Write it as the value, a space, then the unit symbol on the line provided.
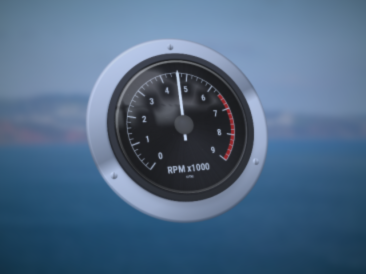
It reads 4600 rpm
